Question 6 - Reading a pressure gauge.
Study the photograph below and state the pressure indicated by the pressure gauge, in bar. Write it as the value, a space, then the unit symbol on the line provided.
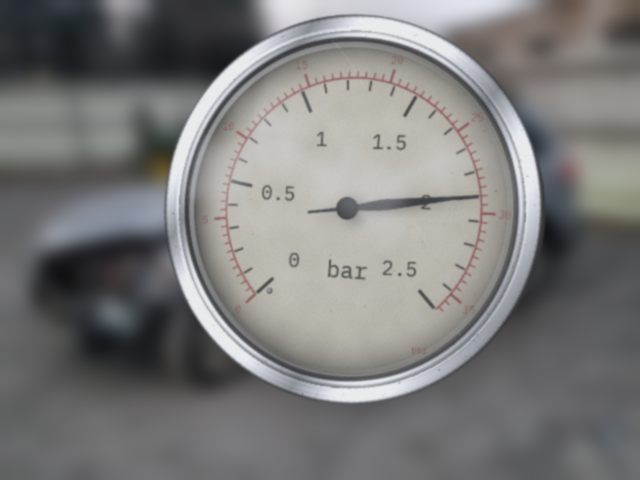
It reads 2 bar
